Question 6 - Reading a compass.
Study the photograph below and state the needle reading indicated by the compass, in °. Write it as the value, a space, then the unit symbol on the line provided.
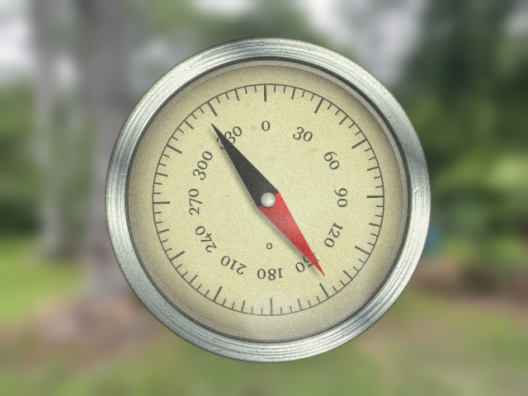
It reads 145 °
